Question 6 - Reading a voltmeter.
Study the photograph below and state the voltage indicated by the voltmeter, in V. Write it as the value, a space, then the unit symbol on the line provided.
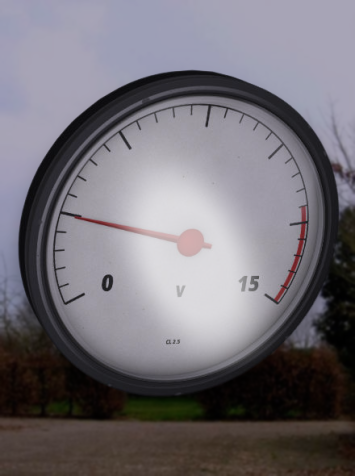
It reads 2.5 V
